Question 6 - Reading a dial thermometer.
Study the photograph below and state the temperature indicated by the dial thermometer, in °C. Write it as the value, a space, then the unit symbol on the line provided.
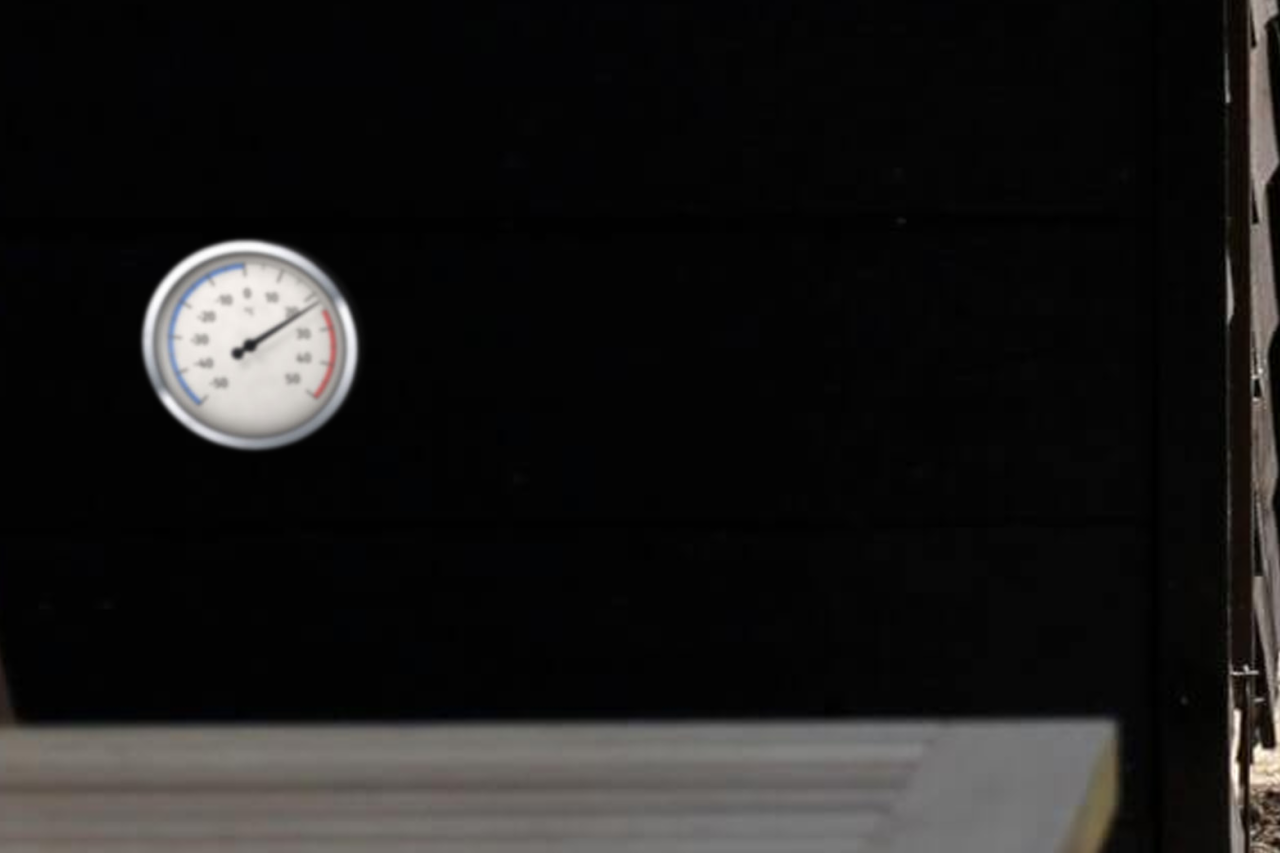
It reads 22.5 °C
